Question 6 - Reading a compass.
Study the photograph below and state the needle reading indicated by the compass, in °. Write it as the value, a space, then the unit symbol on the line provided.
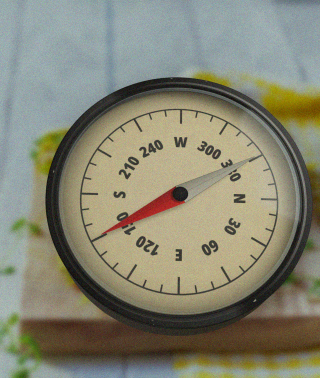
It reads 150 °
